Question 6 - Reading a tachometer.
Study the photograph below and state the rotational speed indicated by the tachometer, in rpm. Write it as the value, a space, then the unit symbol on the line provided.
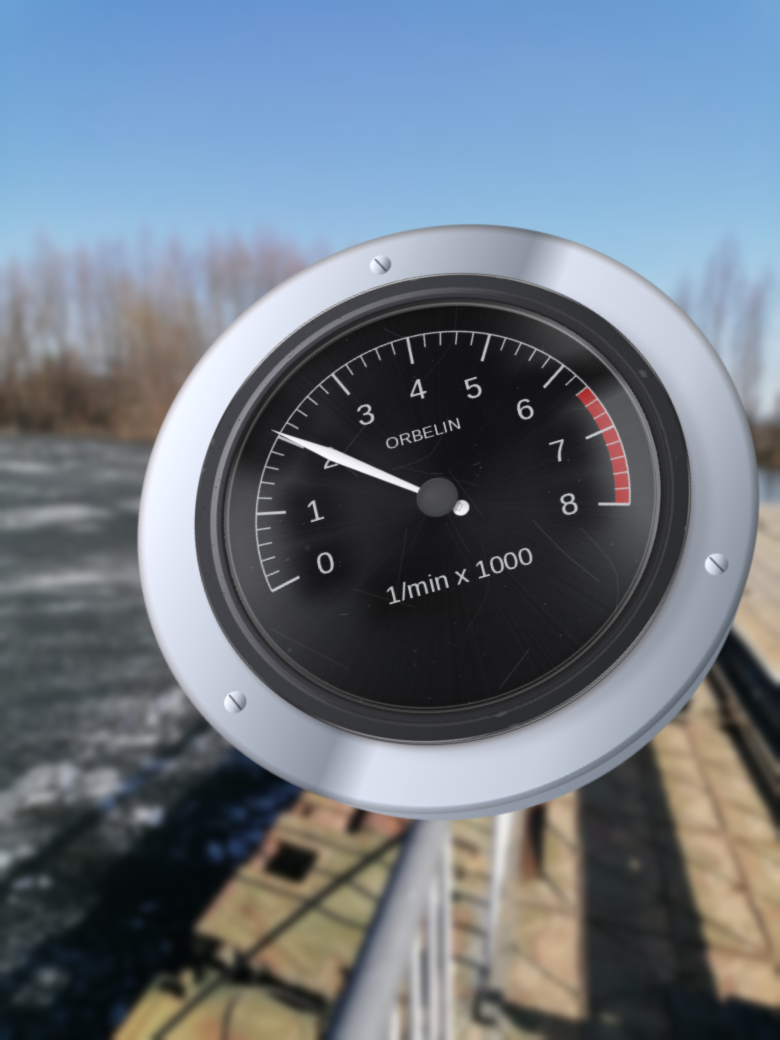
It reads 2000 rpm
